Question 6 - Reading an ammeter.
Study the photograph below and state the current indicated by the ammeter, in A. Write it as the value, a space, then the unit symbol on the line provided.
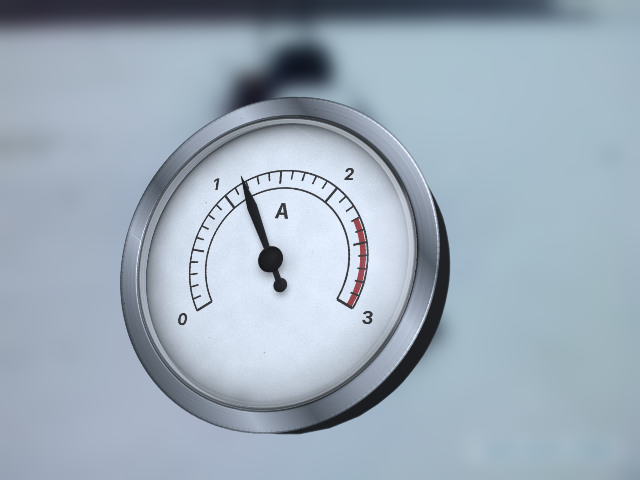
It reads 1.2 A
